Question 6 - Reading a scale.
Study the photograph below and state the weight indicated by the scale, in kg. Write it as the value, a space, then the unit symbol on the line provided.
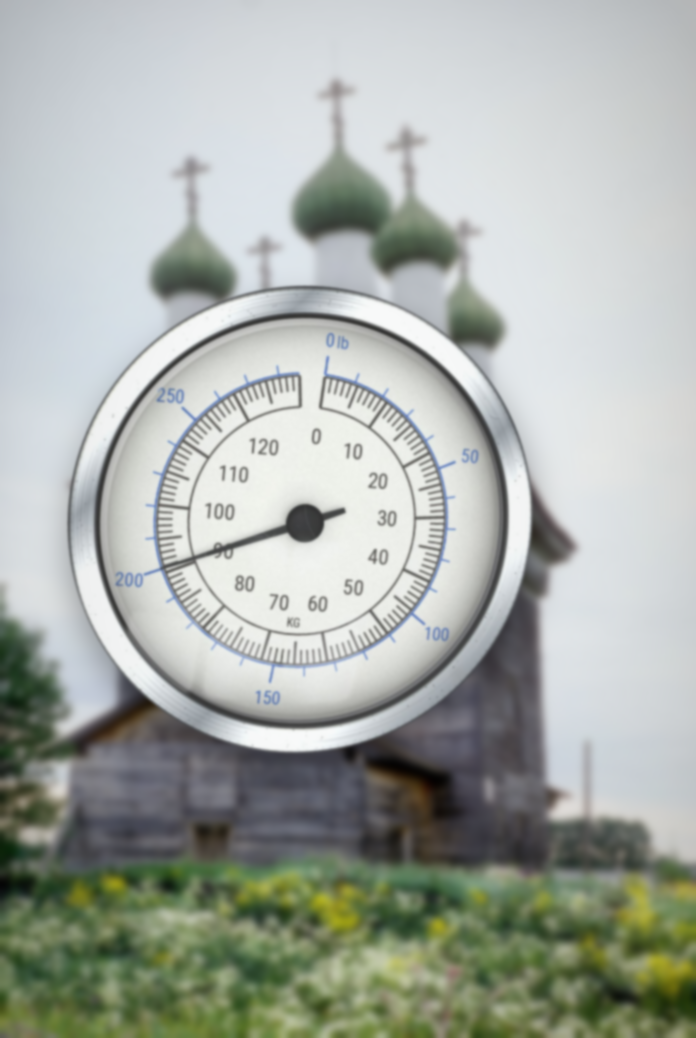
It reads 91 kg
